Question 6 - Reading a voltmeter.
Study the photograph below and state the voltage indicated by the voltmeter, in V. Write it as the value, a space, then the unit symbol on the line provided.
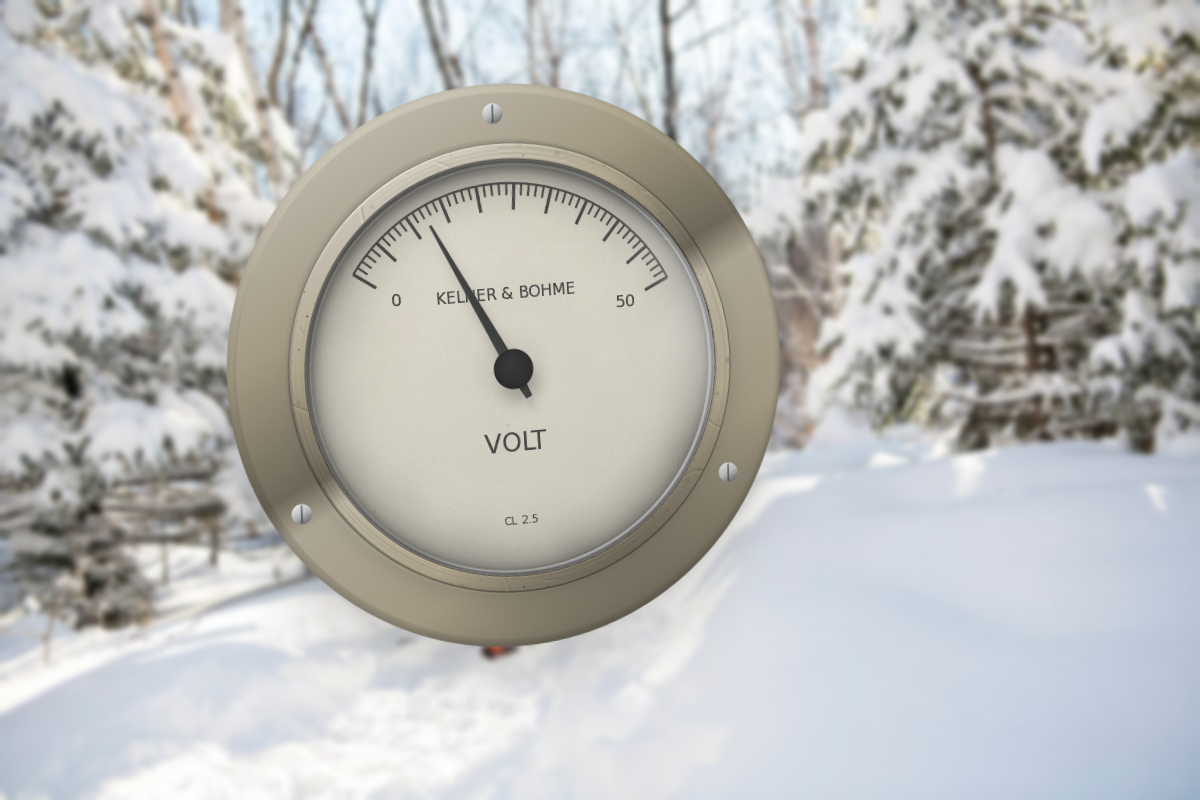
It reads 12 V
